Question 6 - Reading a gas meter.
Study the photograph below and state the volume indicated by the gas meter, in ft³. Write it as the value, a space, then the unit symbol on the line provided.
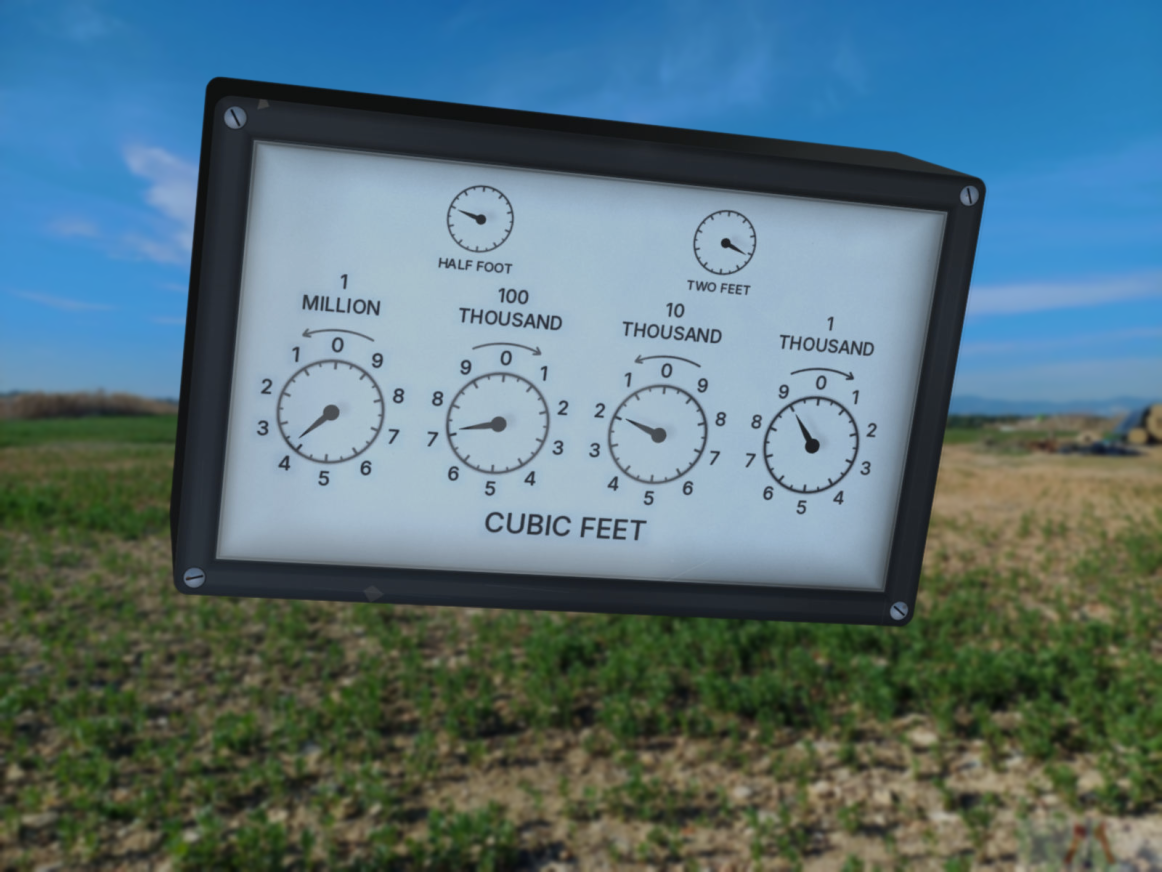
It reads 371900 ft³
